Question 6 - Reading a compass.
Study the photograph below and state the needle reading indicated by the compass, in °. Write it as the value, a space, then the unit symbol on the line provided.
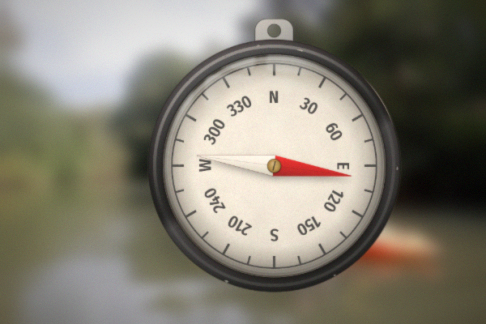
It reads 97.5 °
